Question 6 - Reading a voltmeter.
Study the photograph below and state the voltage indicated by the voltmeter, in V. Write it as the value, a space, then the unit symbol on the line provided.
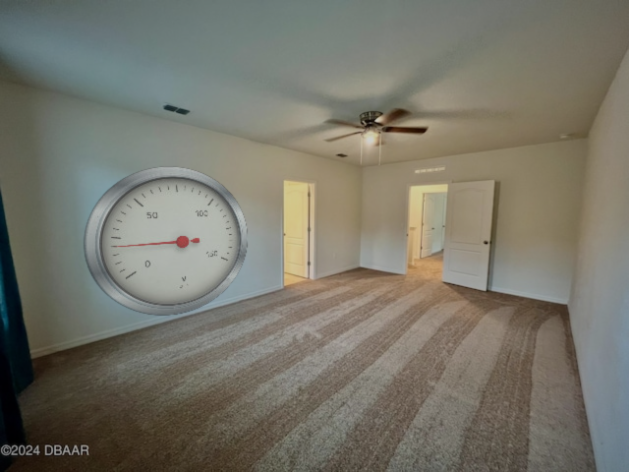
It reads 20 V
